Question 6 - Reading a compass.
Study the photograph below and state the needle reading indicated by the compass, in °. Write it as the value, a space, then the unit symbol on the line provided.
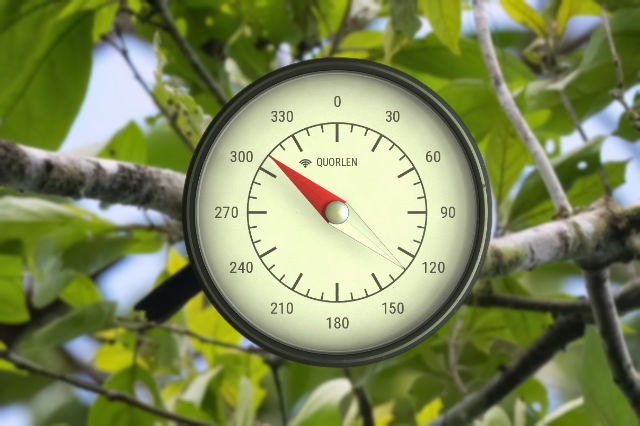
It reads 310 °
